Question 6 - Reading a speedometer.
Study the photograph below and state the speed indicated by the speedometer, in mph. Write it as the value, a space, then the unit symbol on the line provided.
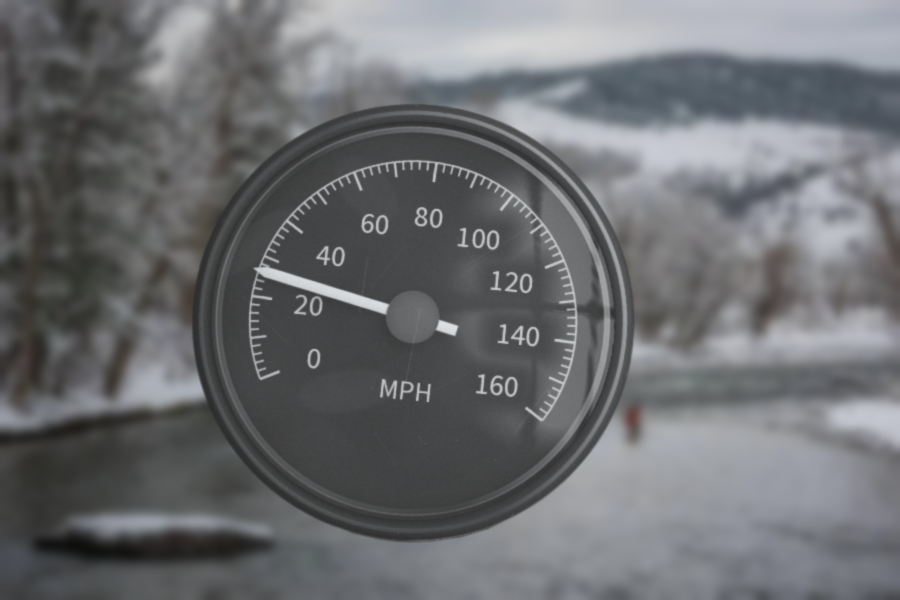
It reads 26 mph
